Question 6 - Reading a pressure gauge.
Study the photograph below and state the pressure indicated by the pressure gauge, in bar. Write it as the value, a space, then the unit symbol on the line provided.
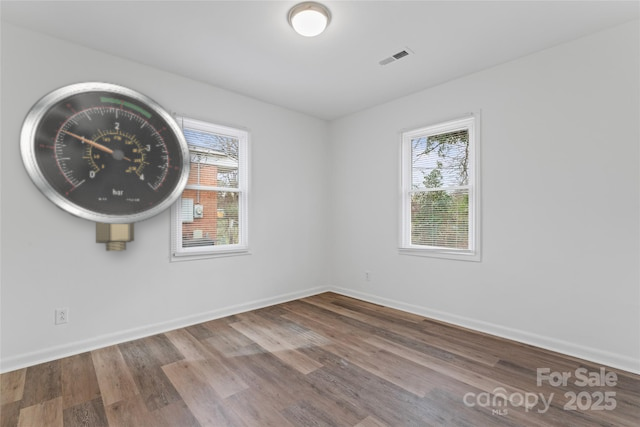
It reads 1 bar
